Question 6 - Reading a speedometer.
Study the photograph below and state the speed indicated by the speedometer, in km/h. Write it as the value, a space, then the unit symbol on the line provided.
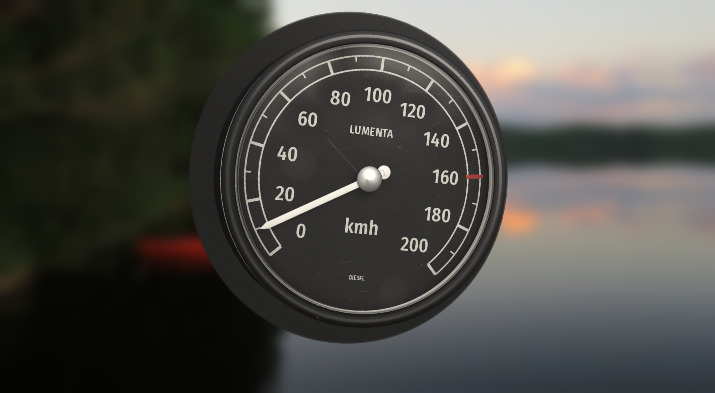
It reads 10 km/h
